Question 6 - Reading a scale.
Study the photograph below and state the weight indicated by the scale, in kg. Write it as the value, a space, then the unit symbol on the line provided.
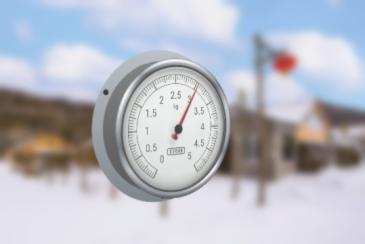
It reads 3 kg
